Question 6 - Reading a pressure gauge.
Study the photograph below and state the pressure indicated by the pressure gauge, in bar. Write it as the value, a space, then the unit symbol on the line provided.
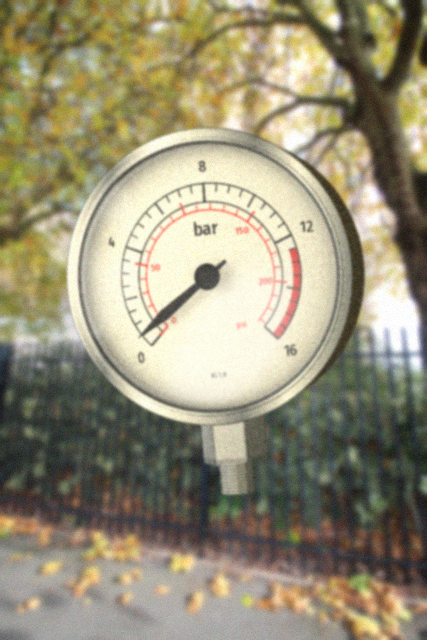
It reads 0.5 bar
